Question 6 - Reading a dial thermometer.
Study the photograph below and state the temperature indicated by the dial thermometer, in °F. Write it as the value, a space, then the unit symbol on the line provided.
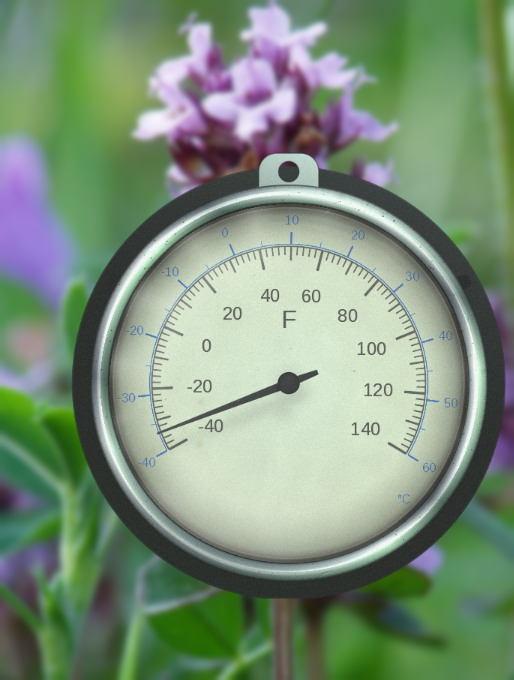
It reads -34 °F
